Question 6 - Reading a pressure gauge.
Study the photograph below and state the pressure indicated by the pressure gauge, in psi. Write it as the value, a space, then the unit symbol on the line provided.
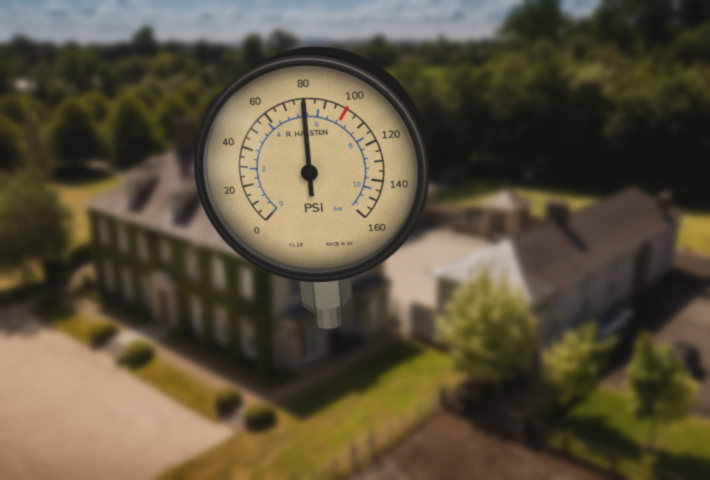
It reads 80 psi
